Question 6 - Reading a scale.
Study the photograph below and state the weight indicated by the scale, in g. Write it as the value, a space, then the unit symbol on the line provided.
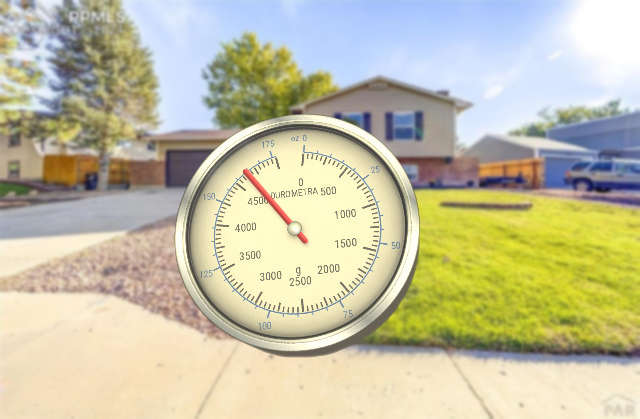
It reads 4650 g
